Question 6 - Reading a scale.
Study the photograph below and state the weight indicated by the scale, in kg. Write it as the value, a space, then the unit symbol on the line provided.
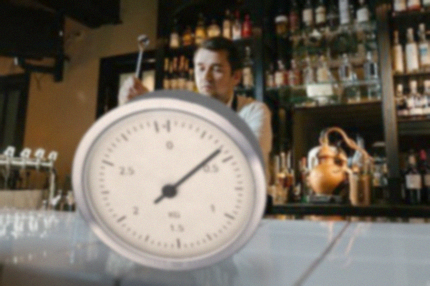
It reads 0.4 kg
